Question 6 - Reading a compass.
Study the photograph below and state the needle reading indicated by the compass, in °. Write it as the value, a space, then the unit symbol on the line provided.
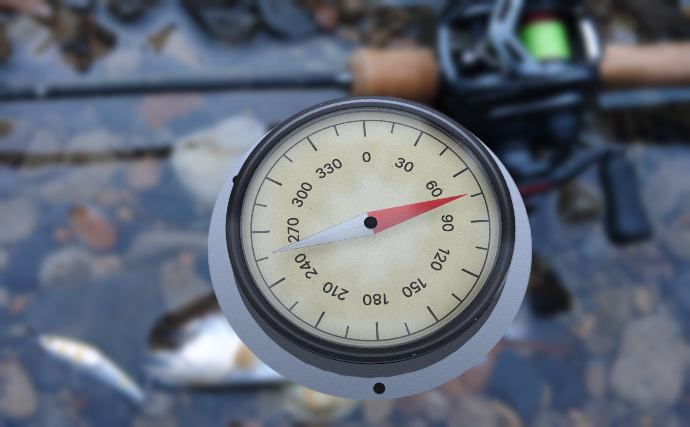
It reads 75 °
